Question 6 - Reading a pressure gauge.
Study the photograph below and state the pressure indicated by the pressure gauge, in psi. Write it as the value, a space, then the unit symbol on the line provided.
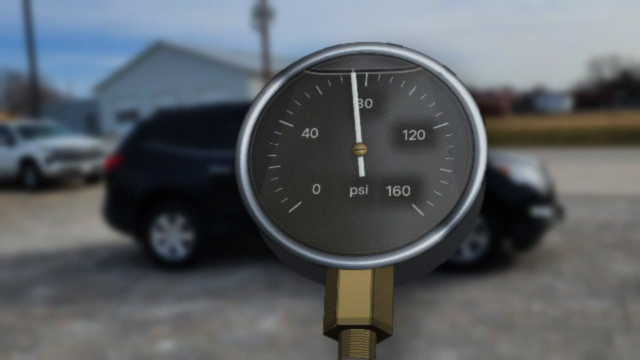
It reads 75 psi
